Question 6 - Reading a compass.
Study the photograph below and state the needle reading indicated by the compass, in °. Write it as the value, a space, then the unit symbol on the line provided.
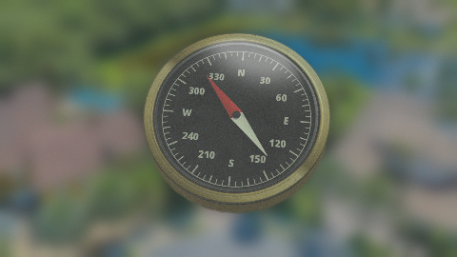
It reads 320 °
